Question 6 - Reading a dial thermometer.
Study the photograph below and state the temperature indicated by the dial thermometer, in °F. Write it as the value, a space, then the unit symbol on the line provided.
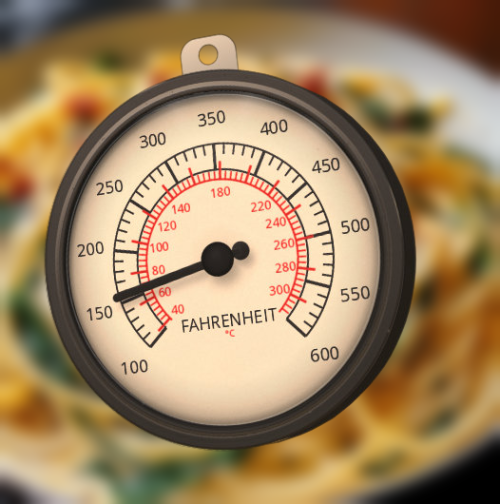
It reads 155 °F
